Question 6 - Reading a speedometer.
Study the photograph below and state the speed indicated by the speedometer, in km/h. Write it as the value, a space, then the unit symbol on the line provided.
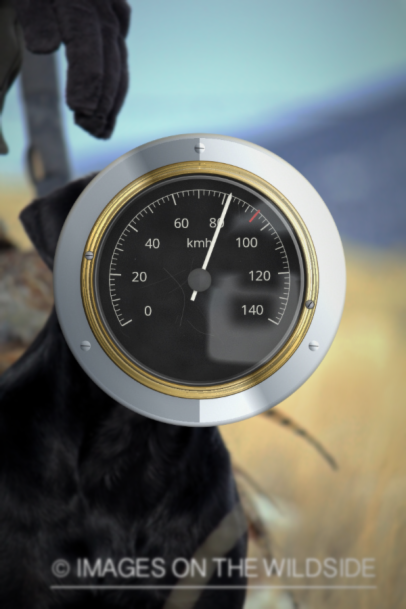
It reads 82 km/h
